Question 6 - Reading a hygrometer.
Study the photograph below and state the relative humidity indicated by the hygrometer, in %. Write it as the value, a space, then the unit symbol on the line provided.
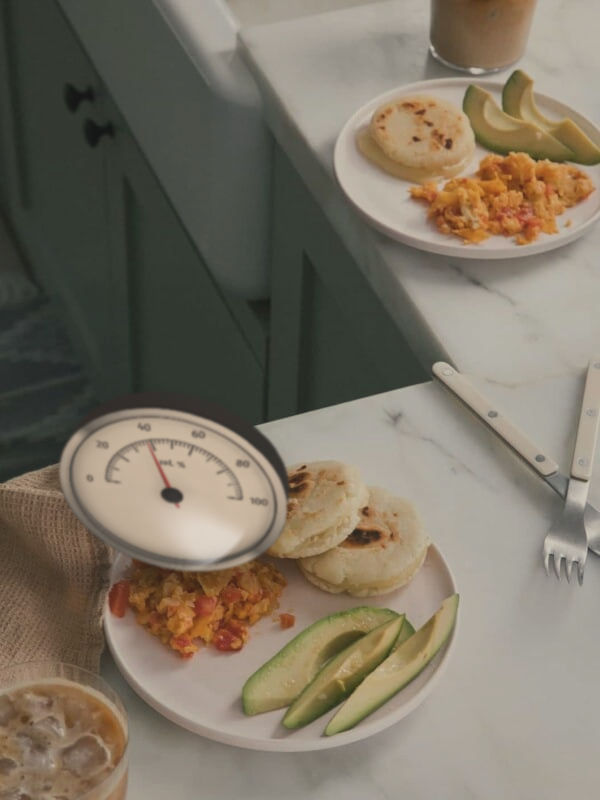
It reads 40 %
